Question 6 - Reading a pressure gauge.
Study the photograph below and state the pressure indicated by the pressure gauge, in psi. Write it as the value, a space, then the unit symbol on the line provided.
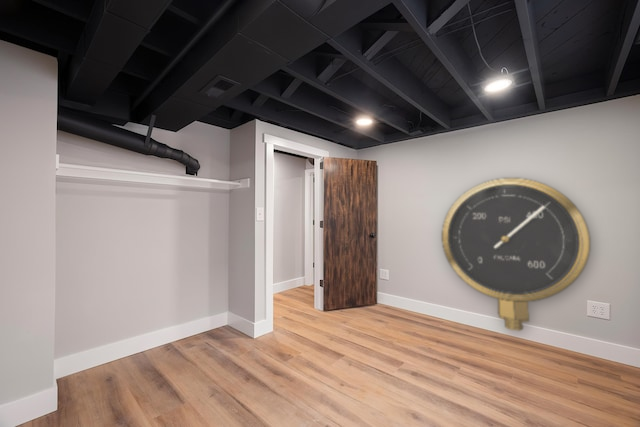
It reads 400 psi
